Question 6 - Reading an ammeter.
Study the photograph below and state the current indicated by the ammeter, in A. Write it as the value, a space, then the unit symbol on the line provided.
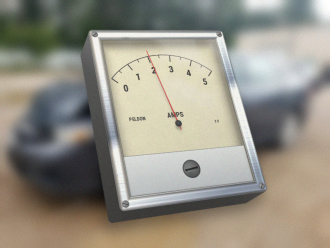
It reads 2 A
